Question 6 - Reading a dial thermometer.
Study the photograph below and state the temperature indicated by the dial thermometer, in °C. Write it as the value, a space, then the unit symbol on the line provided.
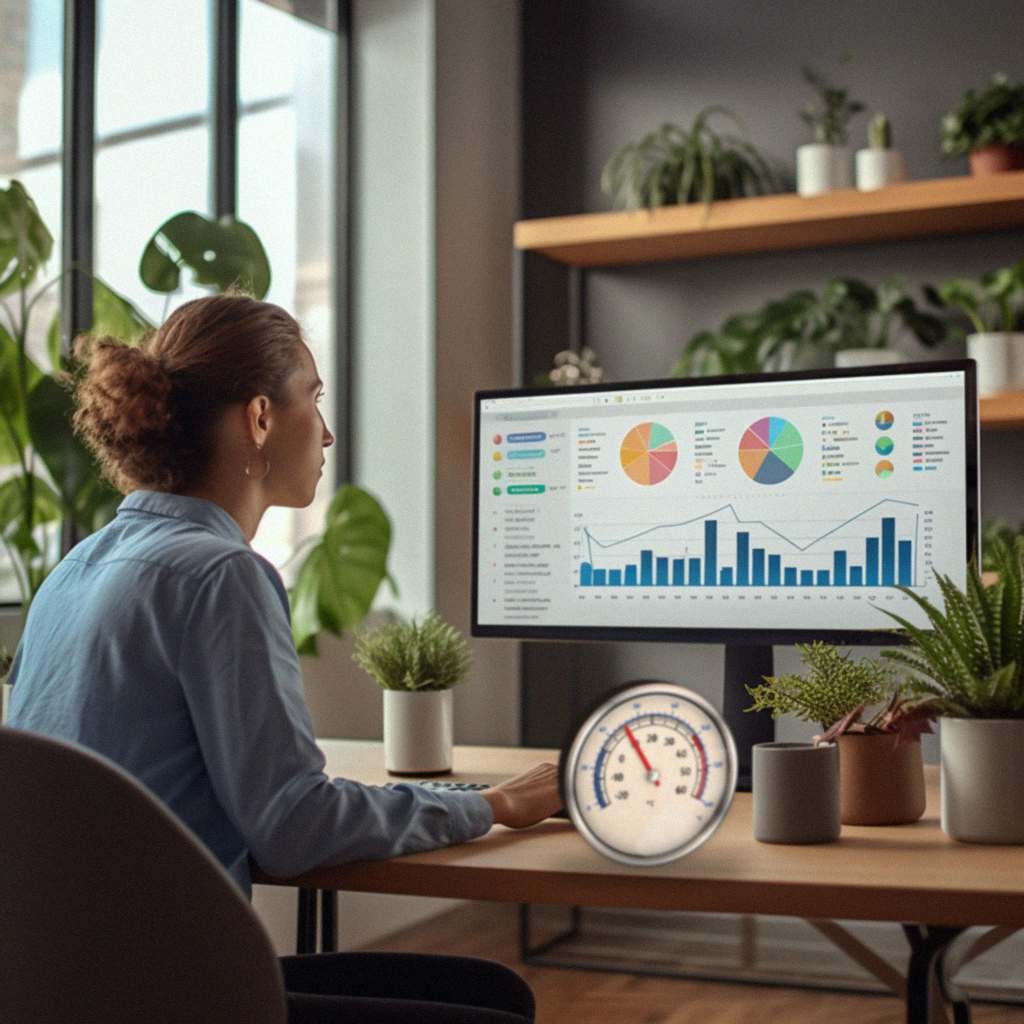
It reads 10 °C
